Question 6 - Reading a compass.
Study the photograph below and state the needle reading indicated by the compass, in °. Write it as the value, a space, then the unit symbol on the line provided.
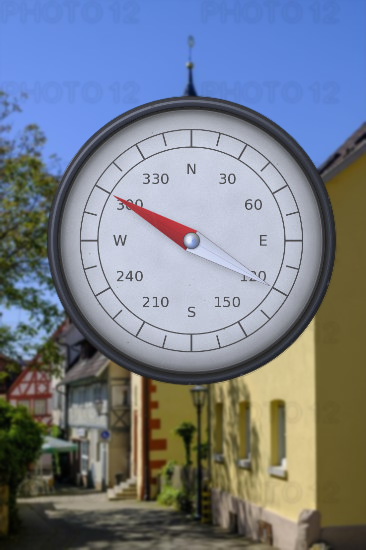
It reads 300 °
